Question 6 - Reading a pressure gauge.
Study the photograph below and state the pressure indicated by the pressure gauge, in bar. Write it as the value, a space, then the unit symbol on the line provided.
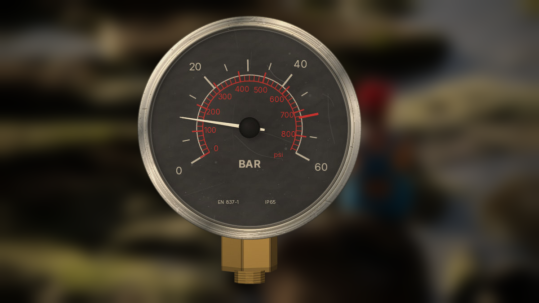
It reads 10 bar
